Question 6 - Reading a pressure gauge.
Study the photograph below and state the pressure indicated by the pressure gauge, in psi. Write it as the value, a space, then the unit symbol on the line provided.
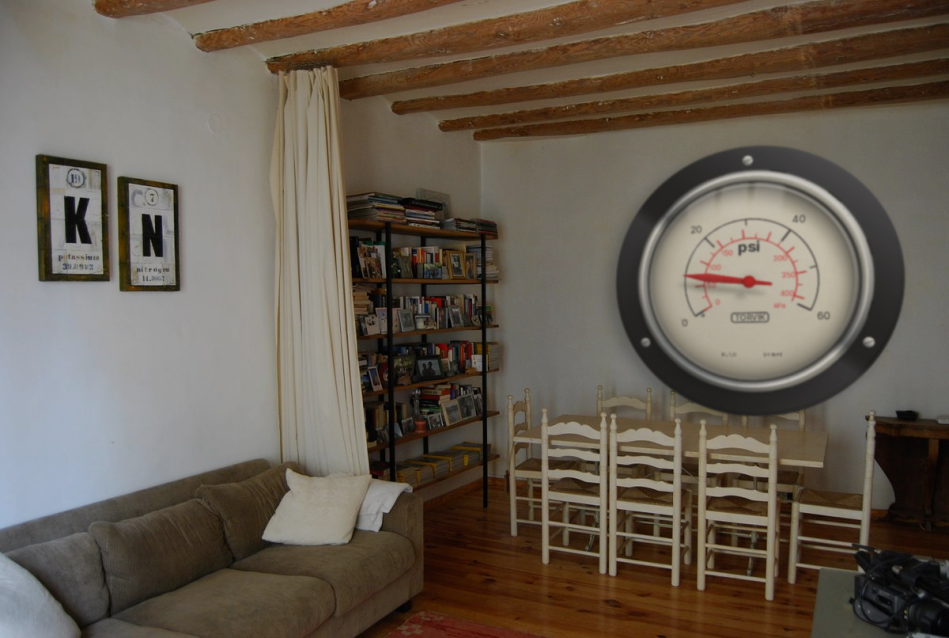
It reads 10 psi
